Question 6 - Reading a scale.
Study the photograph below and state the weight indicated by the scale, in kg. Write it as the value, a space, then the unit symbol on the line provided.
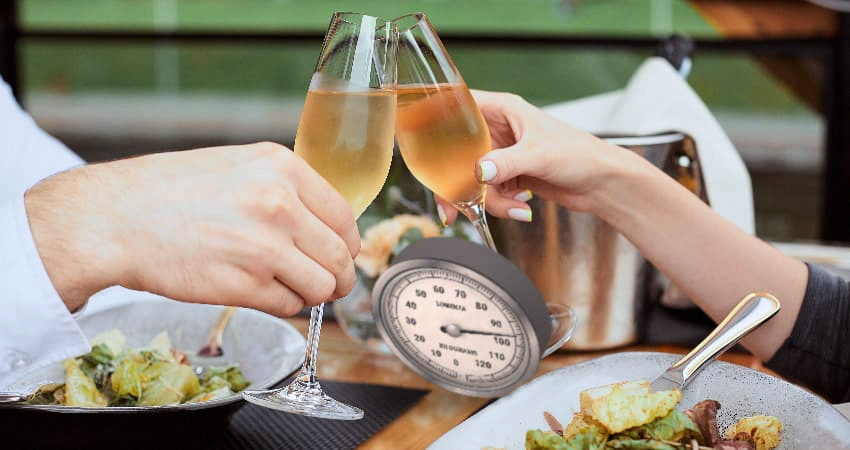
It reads 95 kg
